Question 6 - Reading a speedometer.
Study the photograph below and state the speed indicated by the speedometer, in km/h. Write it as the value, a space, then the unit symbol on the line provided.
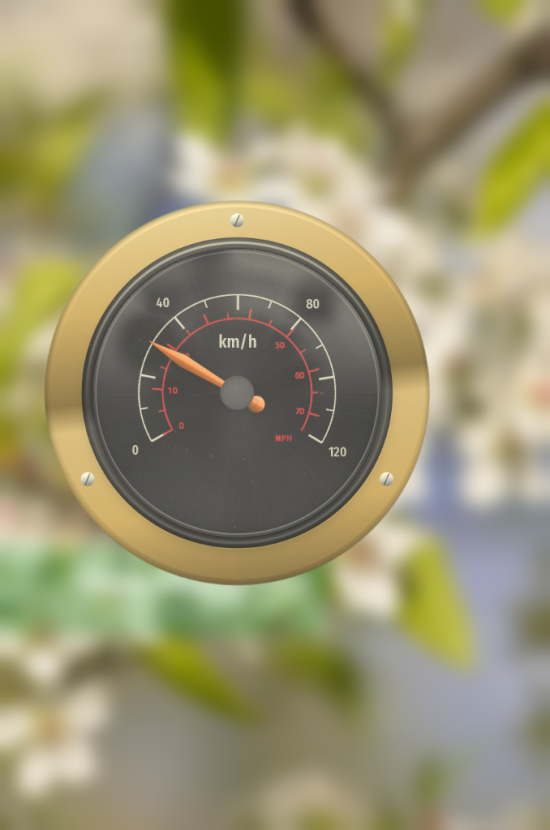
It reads 30 km/h
